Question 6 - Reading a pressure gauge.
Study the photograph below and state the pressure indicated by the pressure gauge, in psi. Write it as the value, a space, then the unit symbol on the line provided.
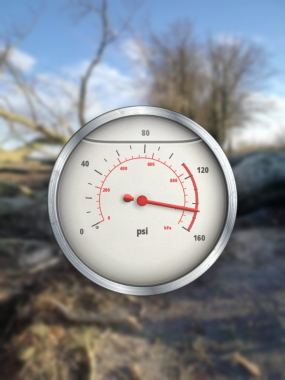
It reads 145 psi
